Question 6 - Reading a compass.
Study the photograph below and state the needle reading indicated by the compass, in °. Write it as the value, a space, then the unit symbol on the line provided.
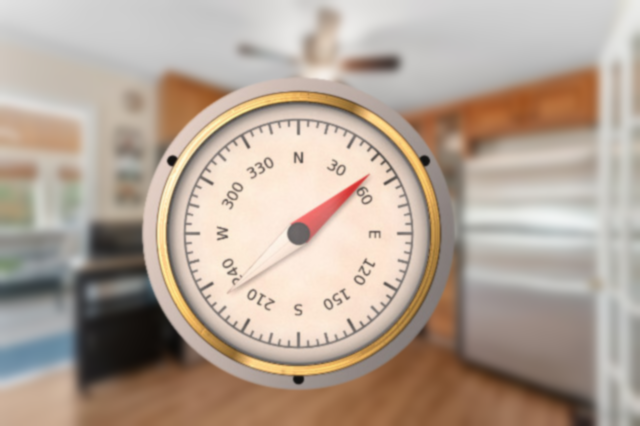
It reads 50 °
